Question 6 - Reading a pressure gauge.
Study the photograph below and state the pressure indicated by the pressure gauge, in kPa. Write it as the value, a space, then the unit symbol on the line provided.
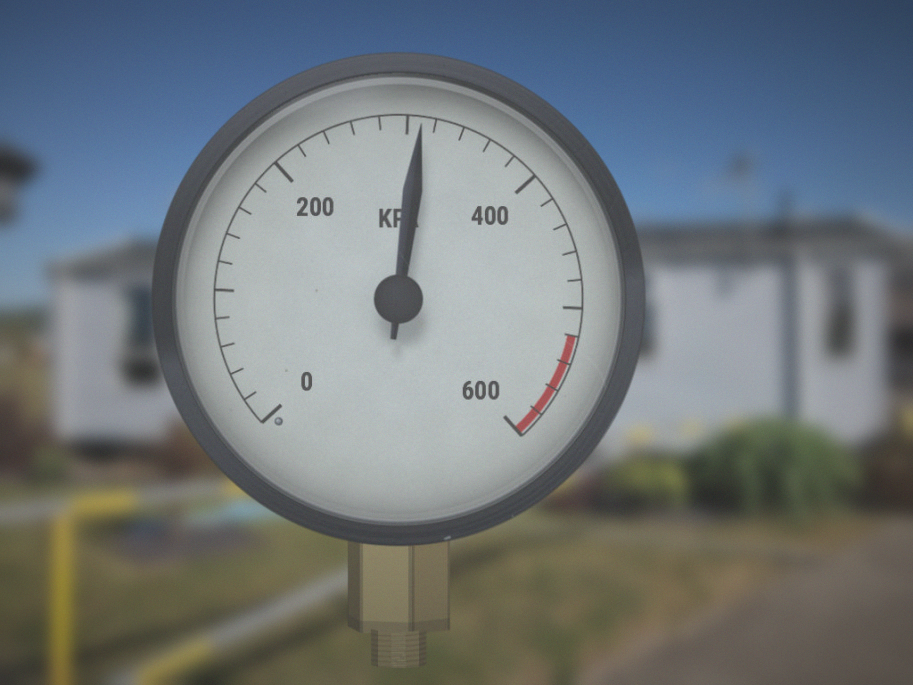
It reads 310 kPa
